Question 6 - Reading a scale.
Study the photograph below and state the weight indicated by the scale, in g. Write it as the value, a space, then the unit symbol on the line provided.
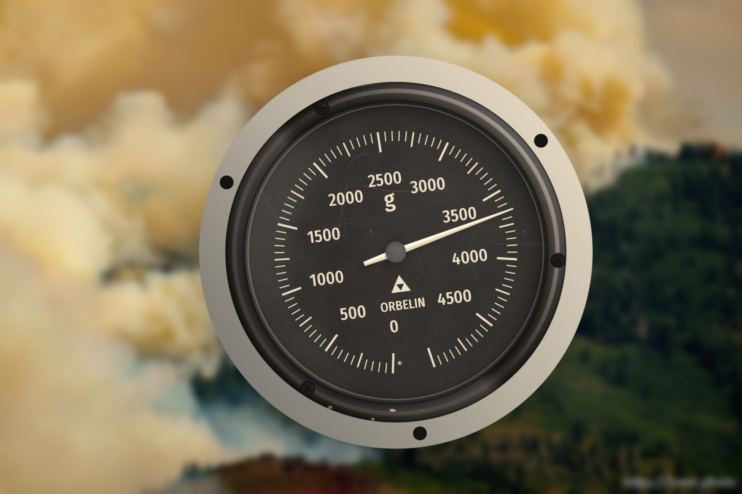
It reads 3650 g
